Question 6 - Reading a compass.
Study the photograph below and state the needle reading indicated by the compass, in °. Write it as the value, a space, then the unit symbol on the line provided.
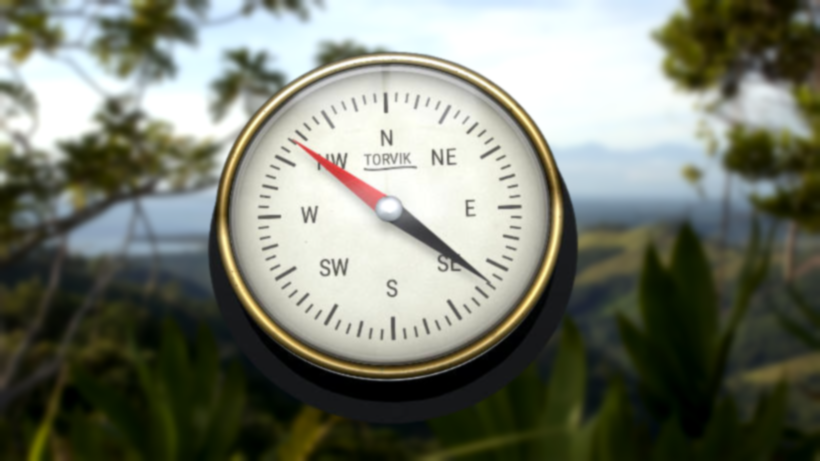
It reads 310 °
